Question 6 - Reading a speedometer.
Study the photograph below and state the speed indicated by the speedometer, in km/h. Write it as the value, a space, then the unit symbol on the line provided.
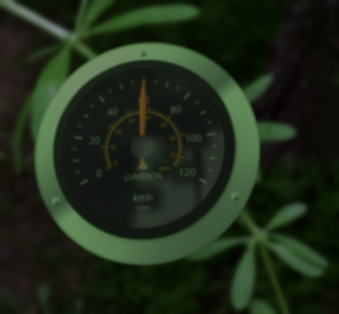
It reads 60 km/h
